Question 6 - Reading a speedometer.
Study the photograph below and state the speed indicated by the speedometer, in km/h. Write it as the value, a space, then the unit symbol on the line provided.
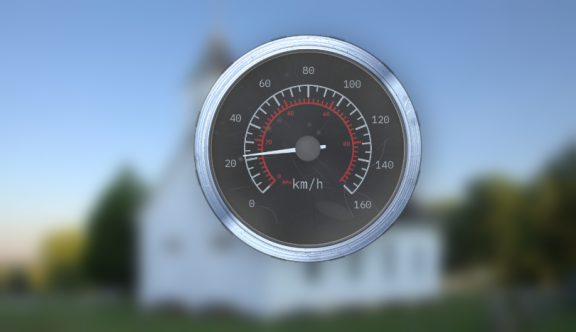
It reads 22.5 km/h
